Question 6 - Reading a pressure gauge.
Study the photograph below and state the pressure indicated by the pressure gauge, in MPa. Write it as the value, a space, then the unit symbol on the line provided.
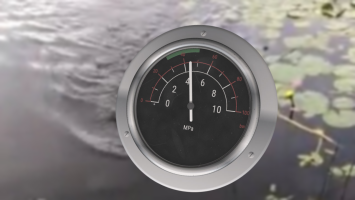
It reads 4.5 MPa
